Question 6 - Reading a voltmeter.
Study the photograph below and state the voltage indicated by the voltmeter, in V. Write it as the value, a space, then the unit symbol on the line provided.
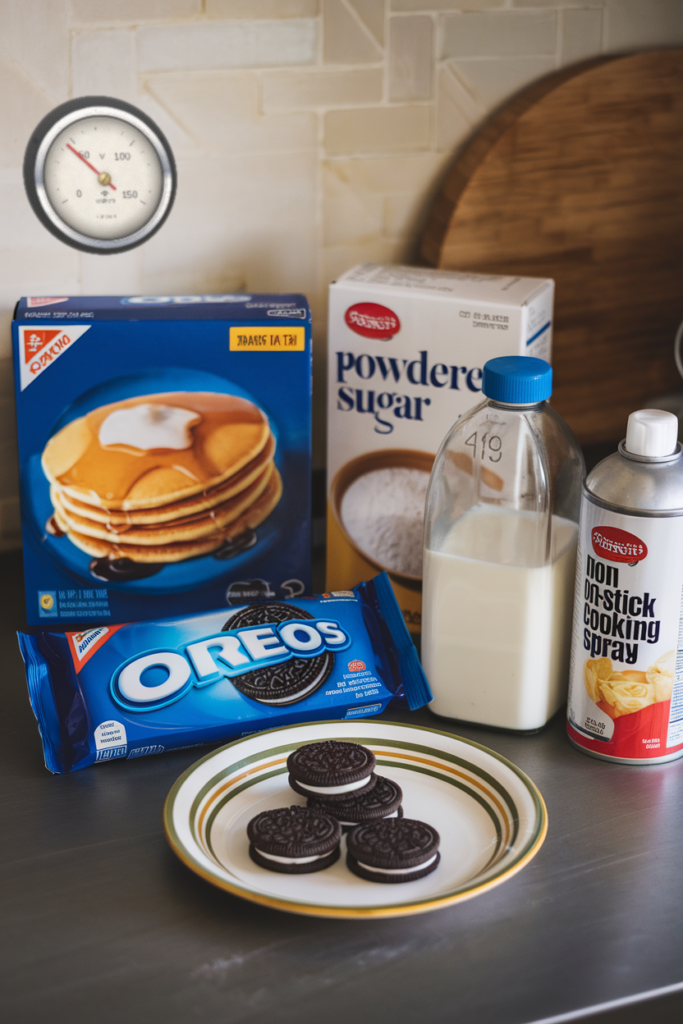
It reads 45 V
